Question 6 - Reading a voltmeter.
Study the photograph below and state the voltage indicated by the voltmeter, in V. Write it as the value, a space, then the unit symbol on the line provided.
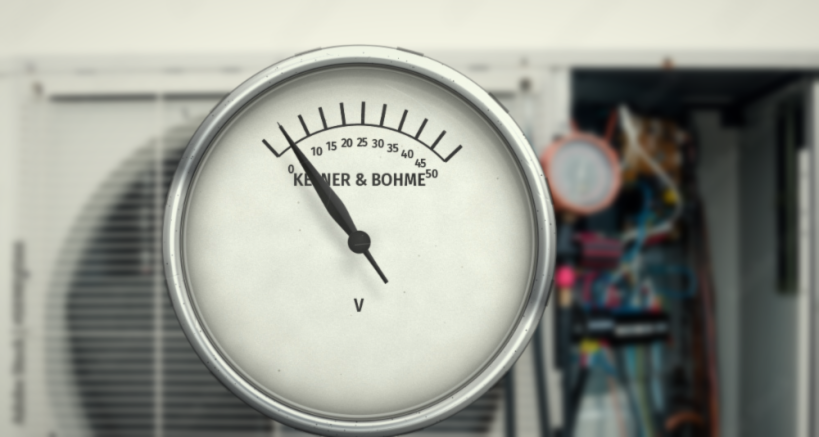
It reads 5 V
